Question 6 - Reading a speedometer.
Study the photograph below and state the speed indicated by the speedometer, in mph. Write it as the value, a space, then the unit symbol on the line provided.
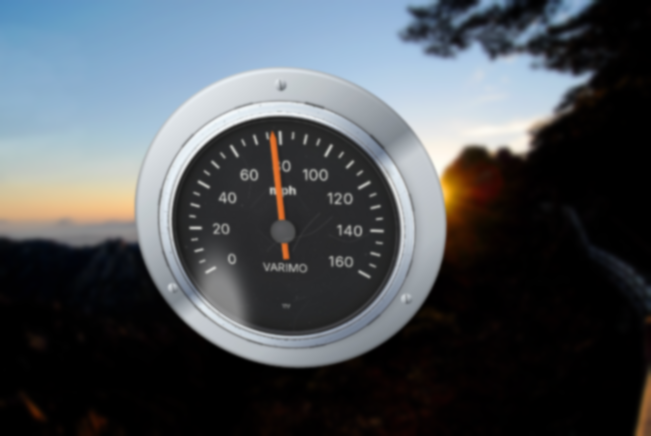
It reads 77.5 mph
